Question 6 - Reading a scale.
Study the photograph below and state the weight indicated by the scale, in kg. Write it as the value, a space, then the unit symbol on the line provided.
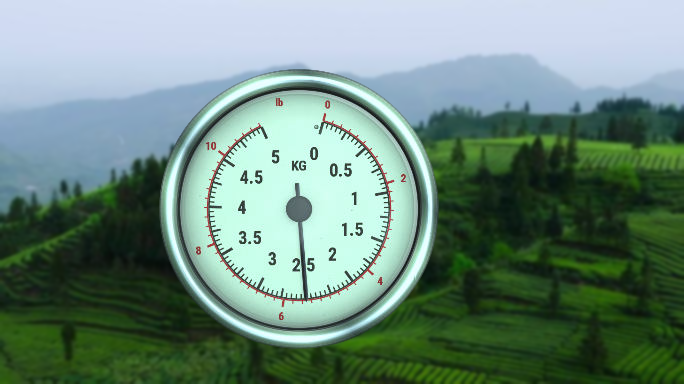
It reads 2.5 kg
